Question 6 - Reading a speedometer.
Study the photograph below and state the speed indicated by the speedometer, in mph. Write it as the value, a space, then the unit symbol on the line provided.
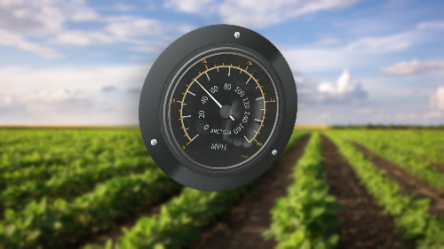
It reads 50 mph
